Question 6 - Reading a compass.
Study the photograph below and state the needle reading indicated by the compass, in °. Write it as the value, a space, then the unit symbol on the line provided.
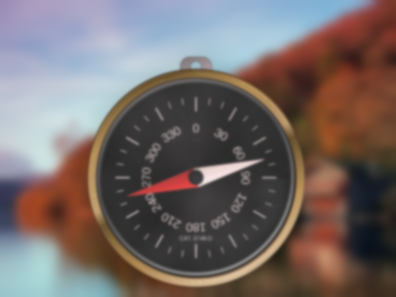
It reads 255 °
